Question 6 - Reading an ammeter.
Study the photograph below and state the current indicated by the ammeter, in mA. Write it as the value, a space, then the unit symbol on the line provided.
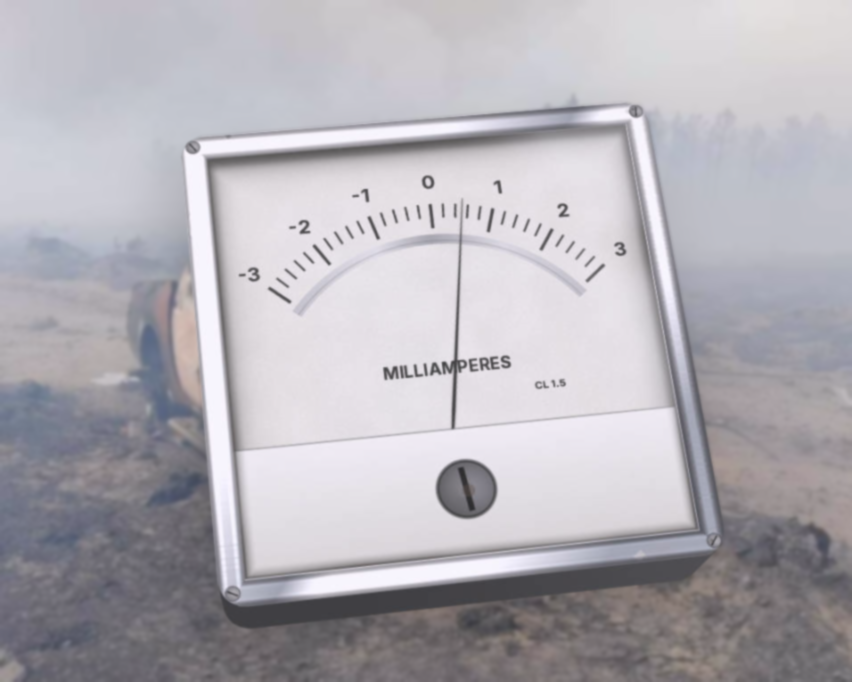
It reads 0.5 mA
